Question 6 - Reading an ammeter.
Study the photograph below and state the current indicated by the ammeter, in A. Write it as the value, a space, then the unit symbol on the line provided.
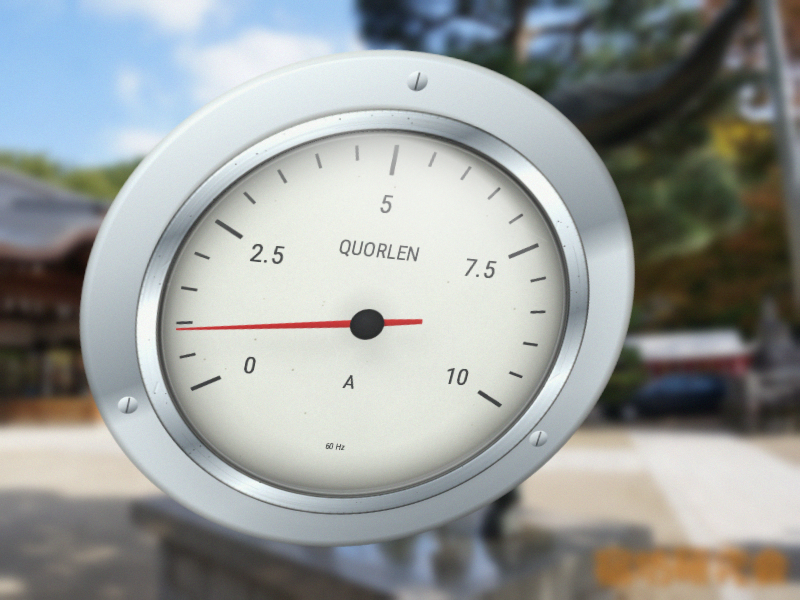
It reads 1 A
